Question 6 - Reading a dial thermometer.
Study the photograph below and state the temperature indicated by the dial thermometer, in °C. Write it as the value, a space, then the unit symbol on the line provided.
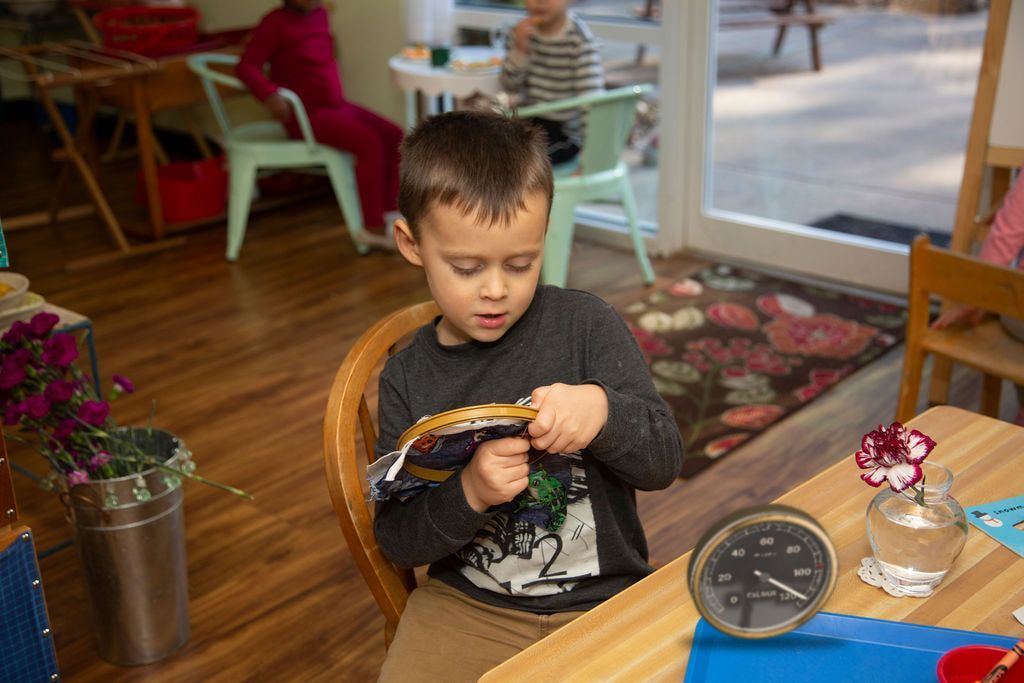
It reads 115 °C
